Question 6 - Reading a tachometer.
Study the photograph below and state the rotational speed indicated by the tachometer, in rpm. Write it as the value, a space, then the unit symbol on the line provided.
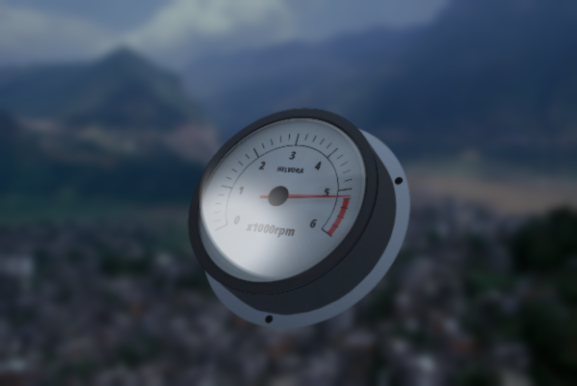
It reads 5200 rpm
